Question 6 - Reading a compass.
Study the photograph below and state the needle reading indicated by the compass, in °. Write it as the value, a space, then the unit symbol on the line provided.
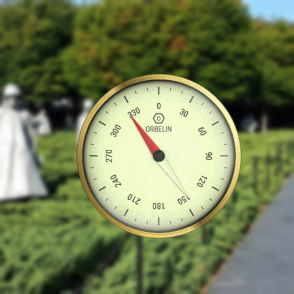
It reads 325 °
